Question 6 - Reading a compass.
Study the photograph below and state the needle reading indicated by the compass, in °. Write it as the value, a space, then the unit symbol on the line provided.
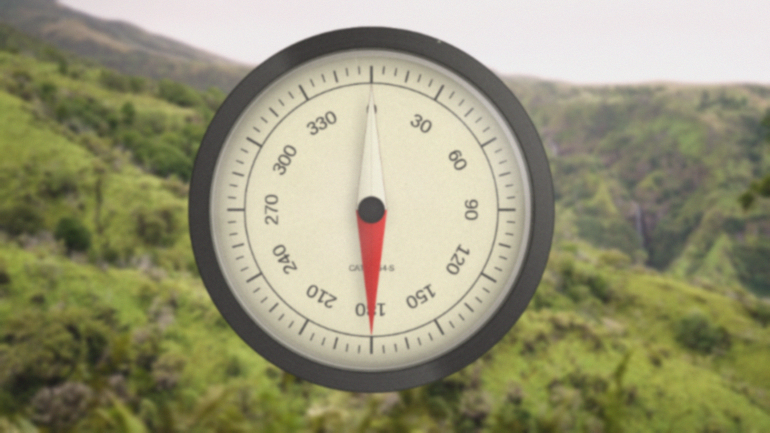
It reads 180 °
